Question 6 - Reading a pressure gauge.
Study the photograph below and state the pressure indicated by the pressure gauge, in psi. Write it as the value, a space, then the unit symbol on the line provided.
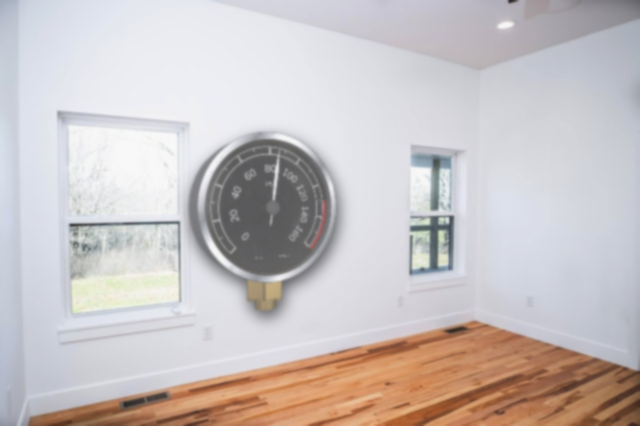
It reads 85 psi
